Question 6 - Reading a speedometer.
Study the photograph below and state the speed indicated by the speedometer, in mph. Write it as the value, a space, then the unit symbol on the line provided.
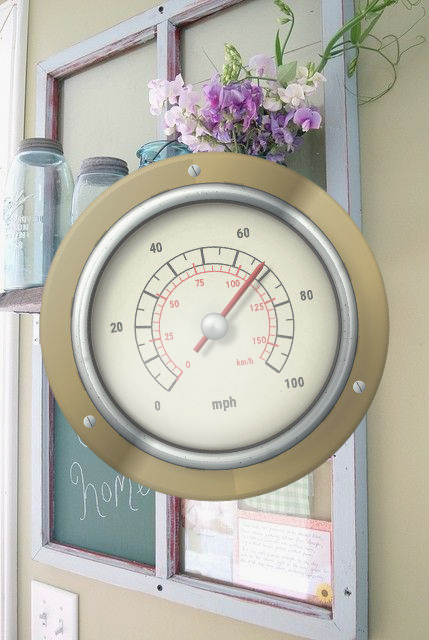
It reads 67.5 mph
